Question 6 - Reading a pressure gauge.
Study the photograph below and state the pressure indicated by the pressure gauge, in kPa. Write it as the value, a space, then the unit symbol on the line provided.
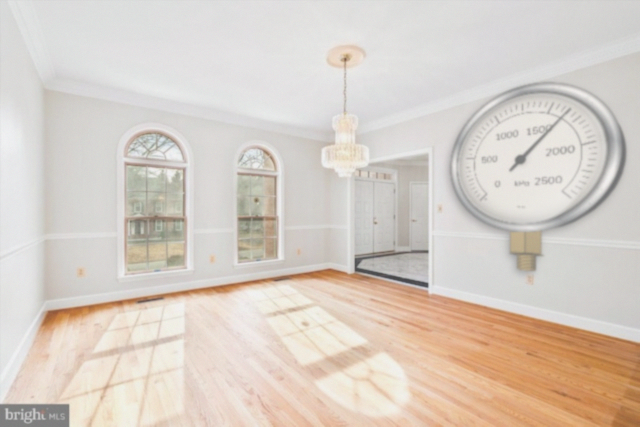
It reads 1650 kPa
